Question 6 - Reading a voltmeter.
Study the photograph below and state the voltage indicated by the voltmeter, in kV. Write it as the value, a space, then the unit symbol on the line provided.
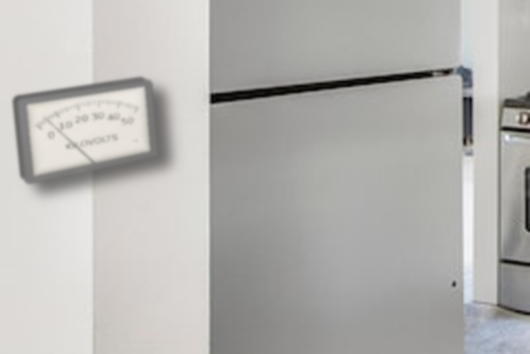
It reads 5 kV
